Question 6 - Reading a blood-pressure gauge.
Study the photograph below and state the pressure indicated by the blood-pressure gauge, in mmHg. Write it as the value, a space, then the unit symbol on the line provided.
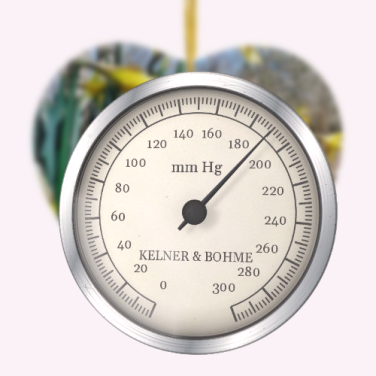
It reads 190 mmHg
